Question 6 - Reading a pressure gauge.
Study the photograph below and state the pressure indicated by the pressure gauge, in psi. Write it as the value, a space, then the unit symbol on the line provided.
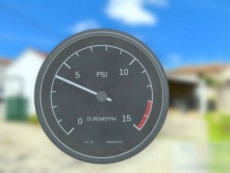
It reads 4 psi
